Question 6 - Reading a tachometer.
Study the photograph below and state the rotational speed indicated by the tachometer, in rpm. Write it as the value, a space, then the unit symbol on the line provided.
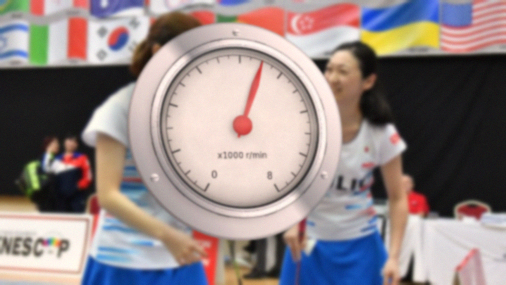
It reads 4500 rpm
